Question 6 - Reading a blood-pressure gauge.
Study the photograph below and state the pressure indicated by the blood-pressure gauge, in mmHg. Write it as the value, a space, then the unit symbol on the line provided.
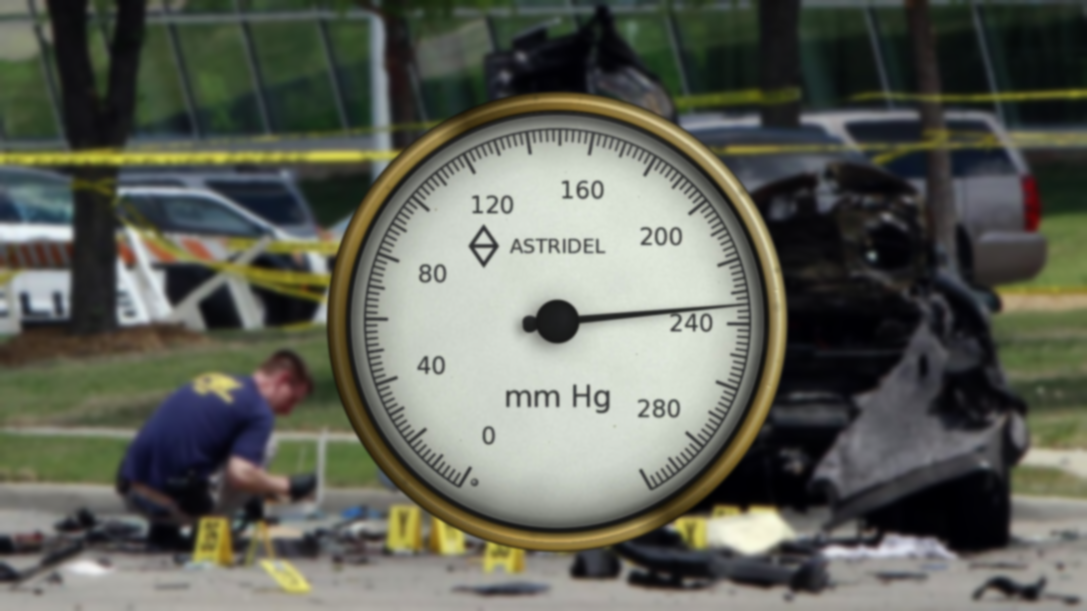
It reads 234 mmHg
